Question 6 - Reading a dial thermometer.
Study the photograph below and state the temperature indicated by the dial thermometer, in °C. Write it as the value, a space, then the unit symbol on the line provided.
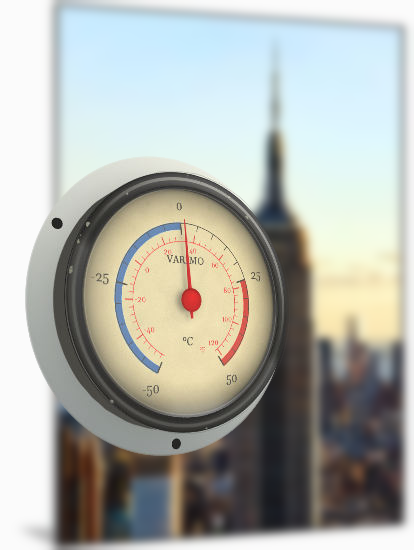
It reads 0 °C
